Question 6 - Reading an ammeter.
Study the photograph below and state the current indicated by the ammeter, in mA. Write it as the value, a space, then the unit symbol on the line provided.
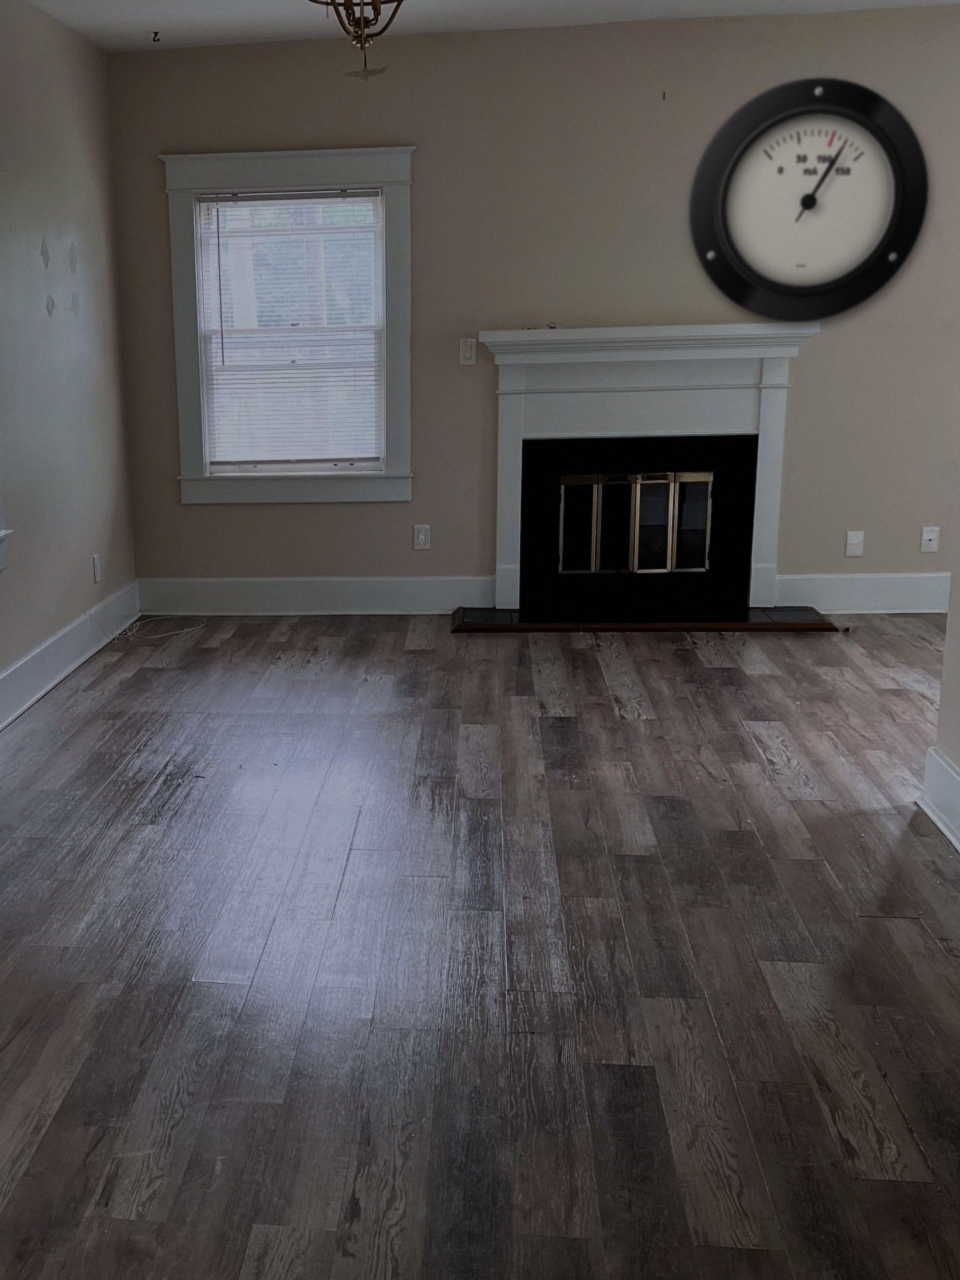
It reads 120 mA
